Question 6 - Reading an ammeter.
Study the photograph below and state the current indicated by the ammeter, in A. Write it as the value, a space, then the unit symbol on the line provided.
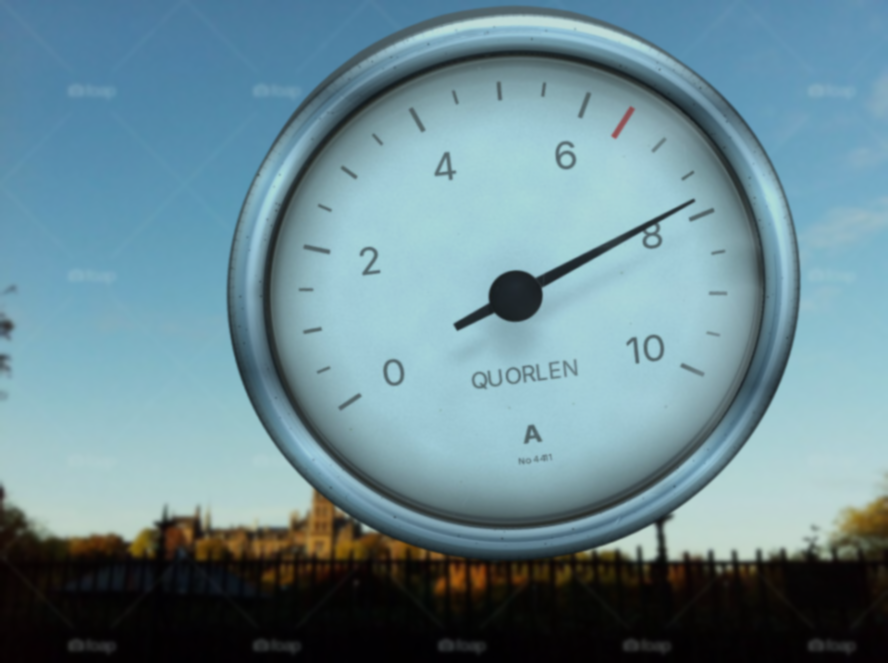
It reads 7.75 A
